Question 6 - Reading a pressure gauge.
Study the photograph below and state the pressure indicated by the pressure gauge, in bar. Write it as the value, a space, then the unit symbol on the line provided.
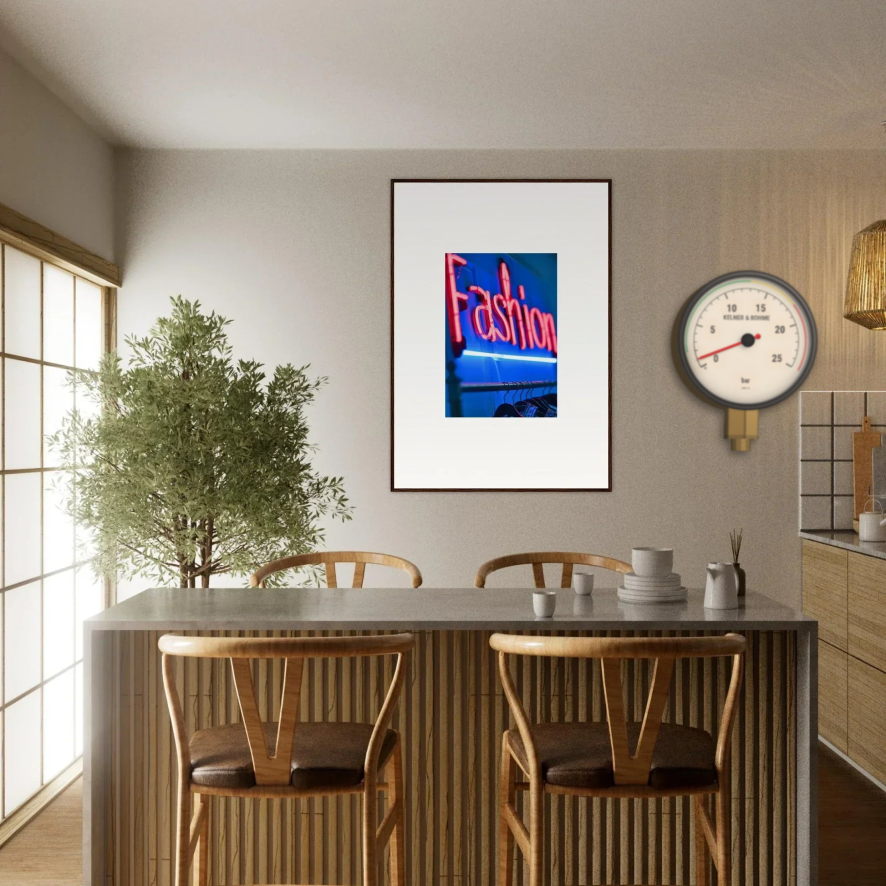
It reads 1 bar
